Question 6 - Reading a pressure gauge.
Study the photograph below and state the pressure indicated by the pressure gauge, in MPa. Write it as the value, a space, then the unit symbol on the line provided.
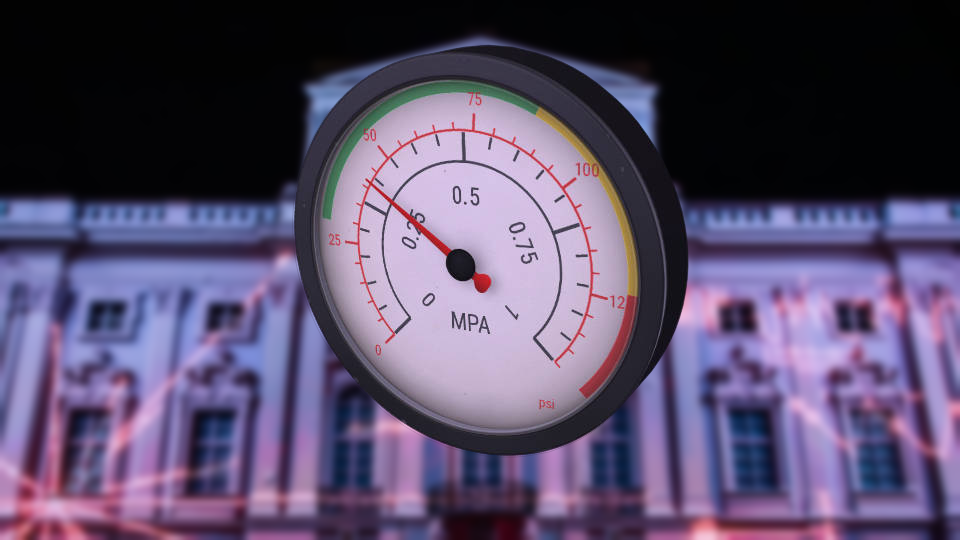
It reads 0.3 MPa
